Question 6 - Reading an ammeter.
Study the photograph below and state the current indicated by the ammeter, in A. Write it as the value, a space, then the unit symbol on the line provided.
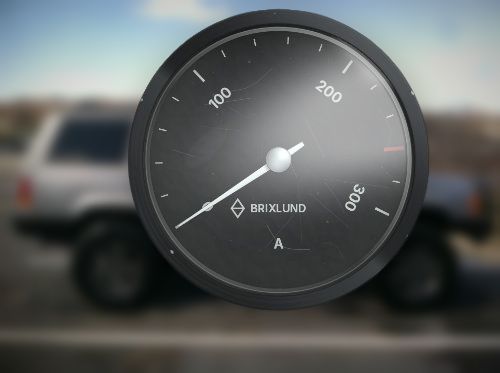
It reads 0 A
